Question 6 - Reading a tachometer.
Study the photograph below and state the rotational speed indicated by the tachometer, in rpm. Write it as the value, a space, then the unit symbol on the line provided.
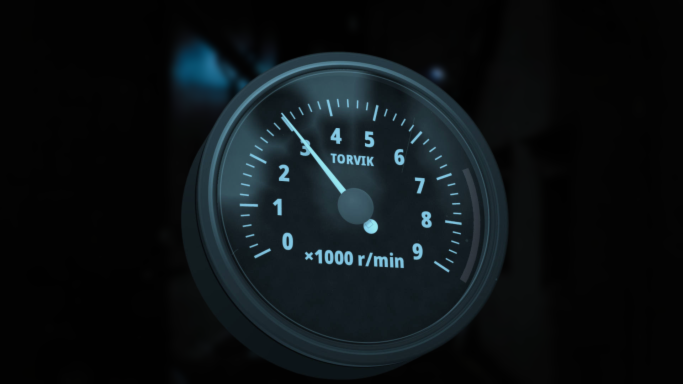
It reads 3000 rpm
